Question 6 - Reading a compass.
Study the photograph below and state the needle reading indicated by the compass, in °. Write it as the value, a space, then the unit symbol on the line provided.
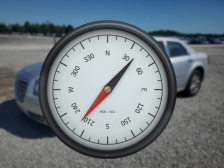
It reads 220 °
